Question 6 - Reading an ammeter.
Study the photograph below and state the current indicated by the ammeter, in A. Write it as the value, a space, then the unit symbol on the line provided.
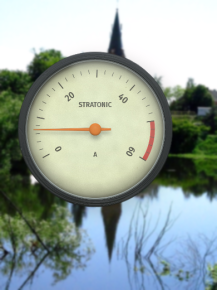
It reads 7 A
